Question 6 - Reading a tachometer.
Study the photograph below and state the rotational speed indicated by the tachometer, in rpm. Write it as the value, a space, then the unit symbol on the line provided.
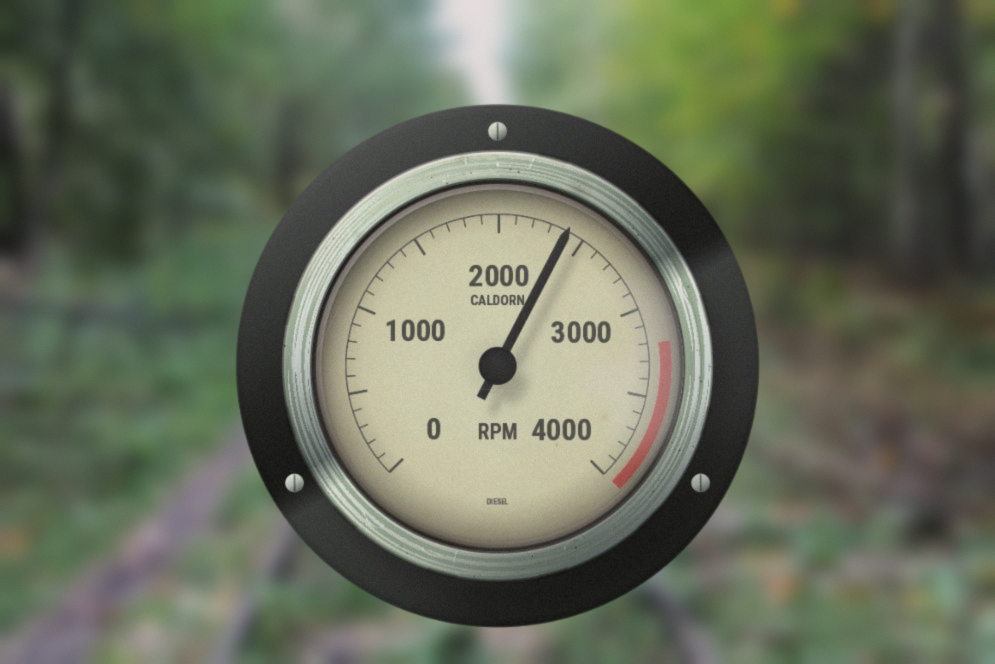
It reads 2400 rpm
